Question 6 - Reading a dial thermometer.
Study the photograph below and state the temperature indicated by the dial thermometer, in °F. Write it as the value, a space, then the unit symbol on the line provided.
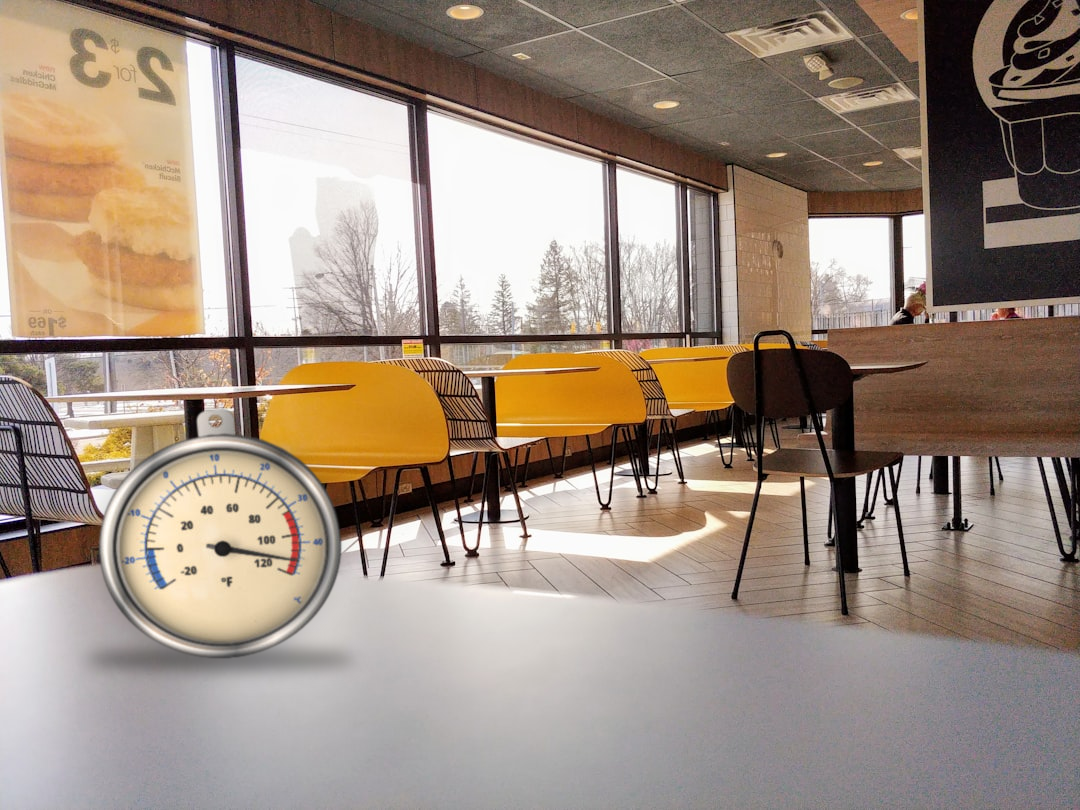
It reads 112 °F
